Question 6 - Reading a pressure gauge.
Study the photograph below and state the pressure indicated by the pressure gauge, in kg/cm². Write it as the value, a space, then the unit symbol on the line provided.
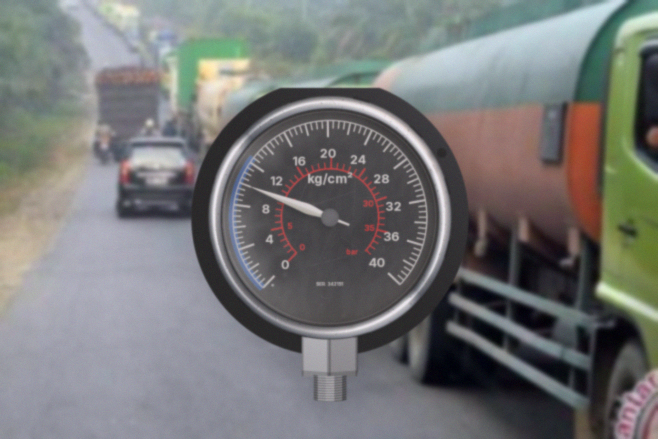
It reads 10 kg/cm²
